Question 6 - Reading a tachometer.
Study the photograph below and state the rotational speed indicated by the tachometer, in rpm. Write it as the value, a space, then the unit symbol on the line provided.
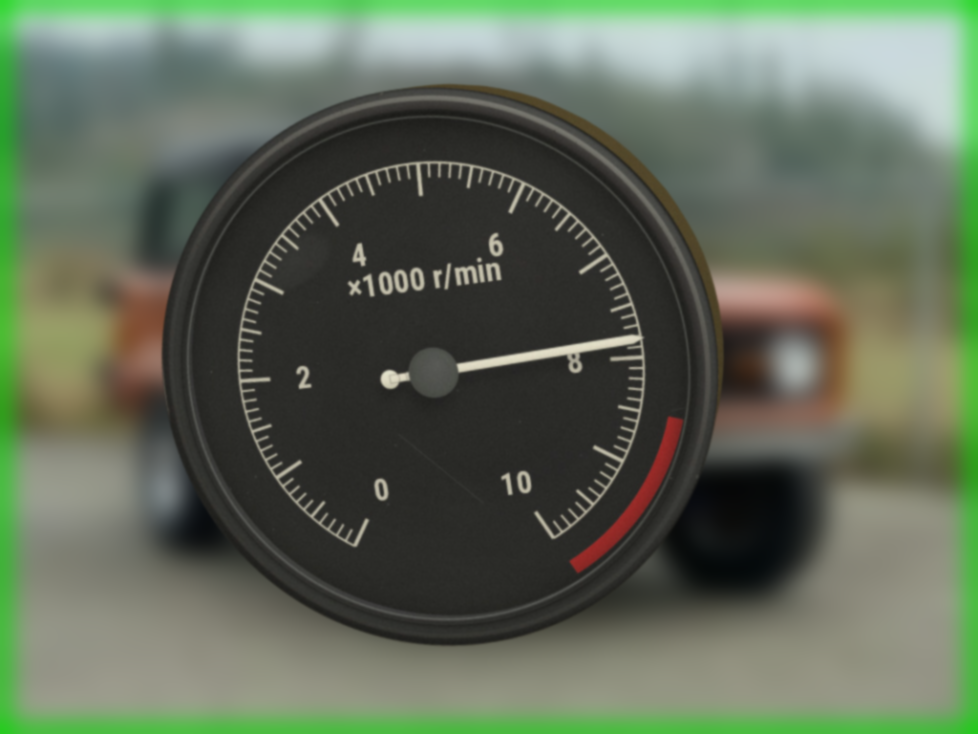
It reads 7800 rpm
